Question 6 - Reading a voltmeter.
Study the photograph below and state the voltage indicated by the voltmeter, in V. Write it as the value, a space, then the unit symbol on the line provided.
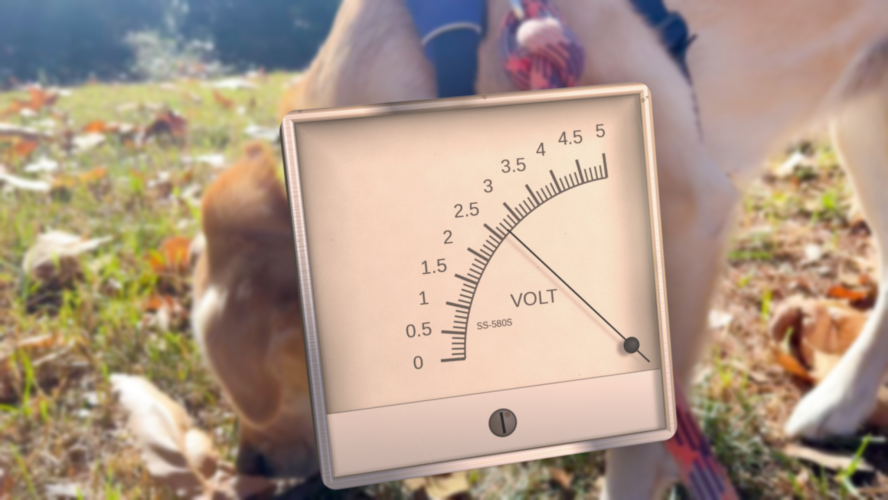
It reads 2.7 V
